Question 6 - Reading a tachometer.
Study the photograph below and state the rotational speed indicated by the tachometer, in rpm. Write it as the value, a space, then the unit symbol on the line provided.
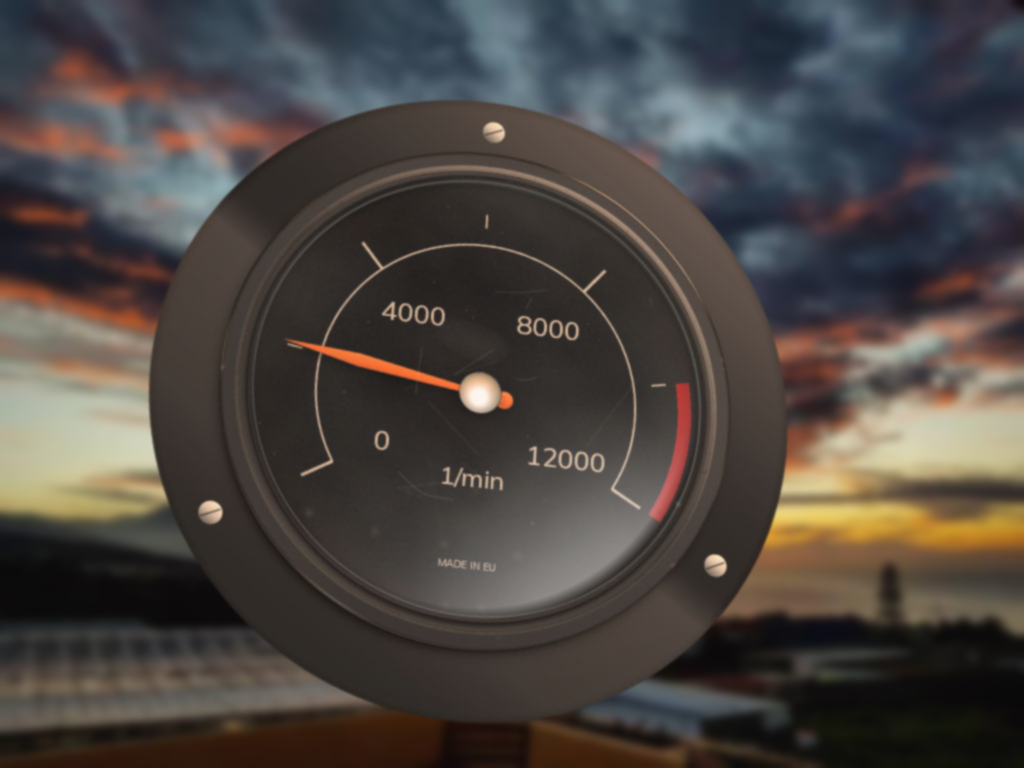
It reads 2000 rpm
